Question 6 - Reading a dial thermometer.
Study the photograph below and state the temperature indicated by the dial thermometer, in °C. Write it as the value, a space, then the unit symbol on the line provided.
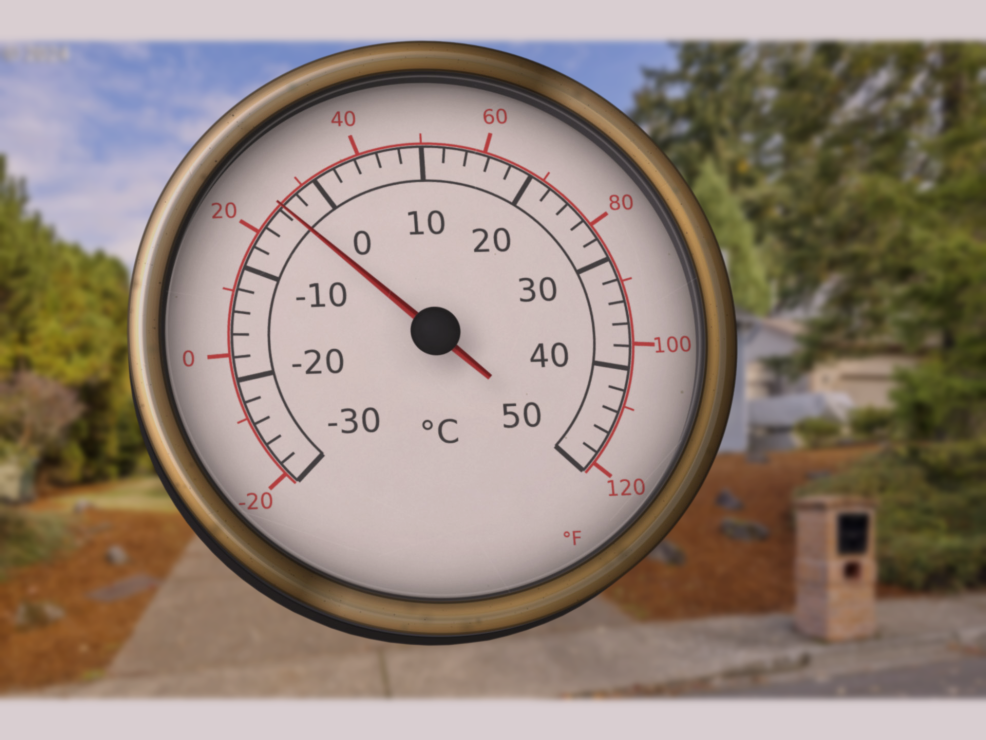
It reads -4 °C
